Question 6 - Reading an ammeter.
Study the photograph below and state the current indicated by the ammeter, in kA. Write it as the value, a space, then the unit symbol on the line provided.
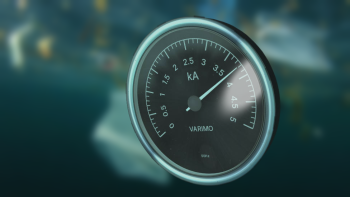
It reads 3.8 kA
